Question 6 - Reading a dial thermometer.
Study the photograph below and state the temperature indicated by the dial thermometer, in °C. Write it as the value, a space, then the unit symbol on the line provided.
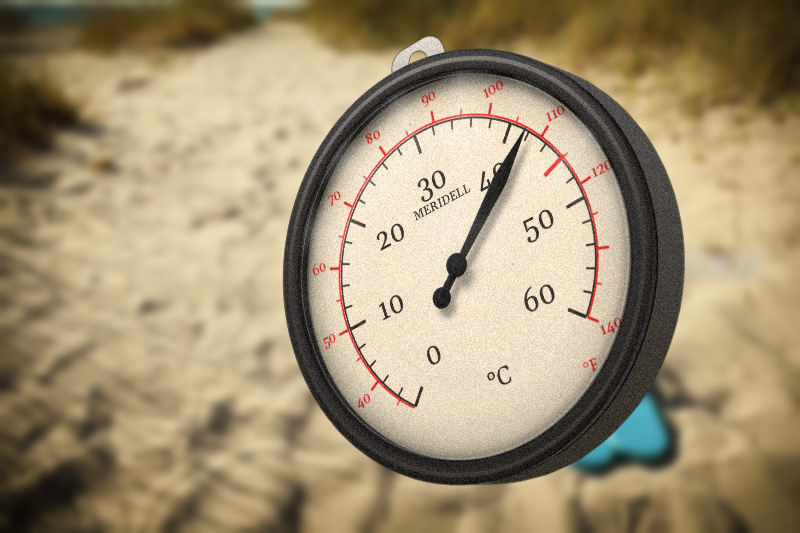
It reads 42 °C
